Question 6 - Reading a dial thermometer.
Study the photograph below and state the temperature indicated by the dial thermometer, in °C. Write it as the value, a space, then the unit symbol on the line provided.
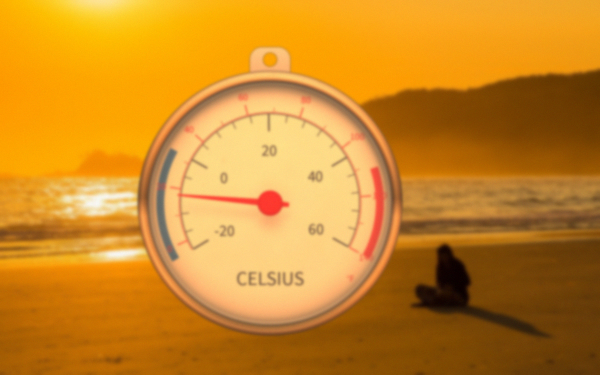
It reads -8 °C
